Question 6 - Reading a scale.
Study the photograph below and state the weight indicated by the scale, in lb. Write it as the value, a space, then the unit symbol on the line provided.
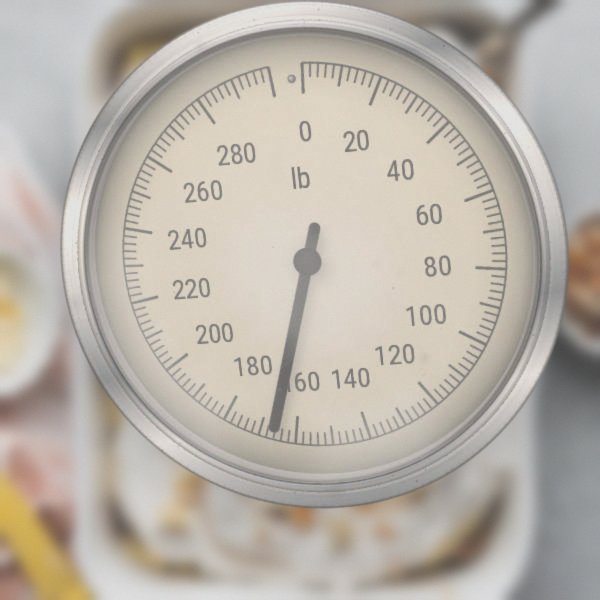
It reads 166 lb
